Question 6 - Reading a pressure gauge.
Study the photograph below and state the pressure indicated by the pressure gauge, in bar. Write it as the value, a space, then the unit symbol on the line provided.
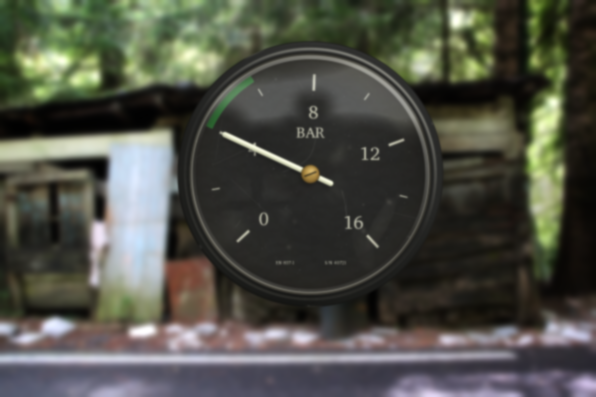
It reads 4 bar
